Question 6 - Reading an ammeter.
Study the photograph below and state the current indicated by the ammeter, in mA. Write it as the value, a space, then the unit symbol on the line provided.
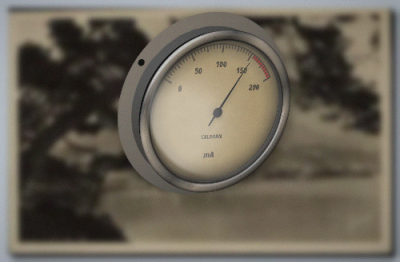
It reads 150 mA
